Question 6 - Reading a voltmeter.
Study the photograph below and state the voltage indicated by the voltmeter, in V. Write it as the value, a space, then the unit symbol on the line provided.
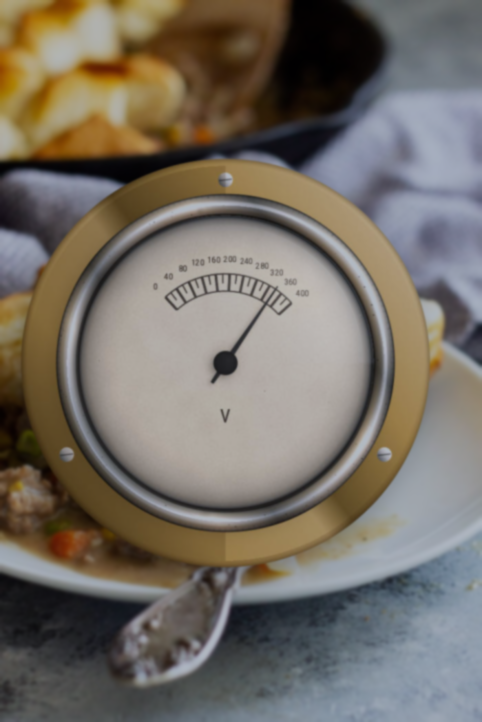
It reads 340 V
